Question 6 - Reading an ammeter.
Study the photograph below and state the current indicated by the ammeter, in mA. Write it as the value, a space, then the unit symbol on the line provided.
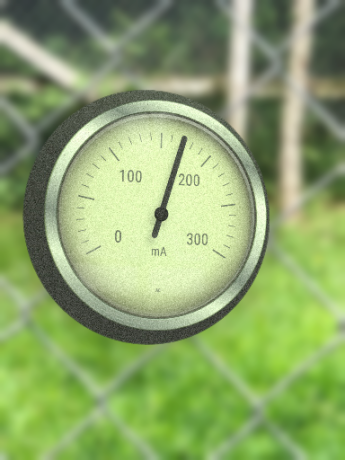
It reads 170 mA
